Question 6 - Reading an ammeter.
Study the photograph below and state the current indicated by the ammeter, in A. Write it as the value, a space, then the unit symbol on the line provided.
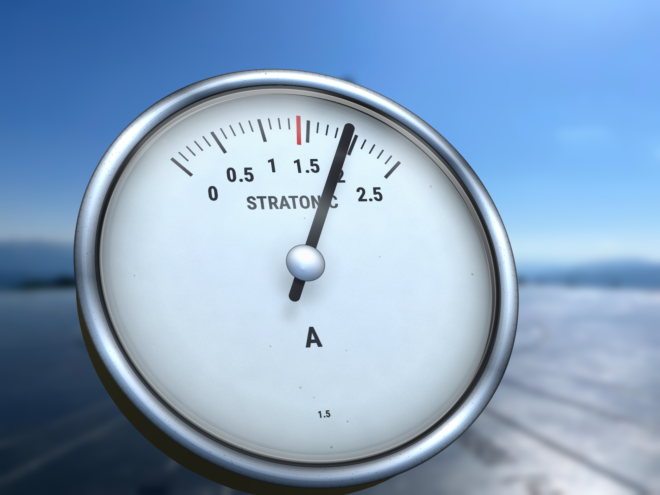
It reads 1.9 A
